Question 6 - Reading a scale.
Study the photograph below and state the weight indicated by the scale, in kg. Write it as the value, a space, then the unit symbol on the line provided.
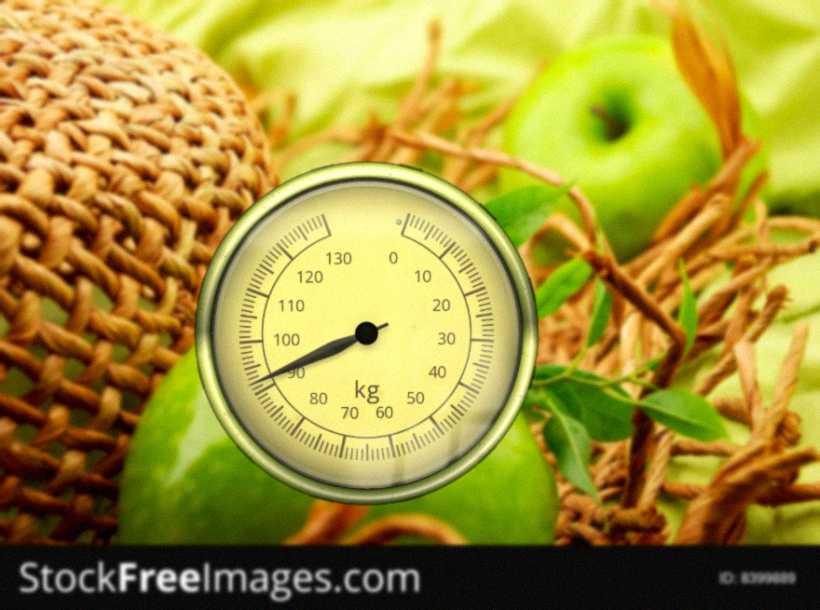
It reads 92 kg
